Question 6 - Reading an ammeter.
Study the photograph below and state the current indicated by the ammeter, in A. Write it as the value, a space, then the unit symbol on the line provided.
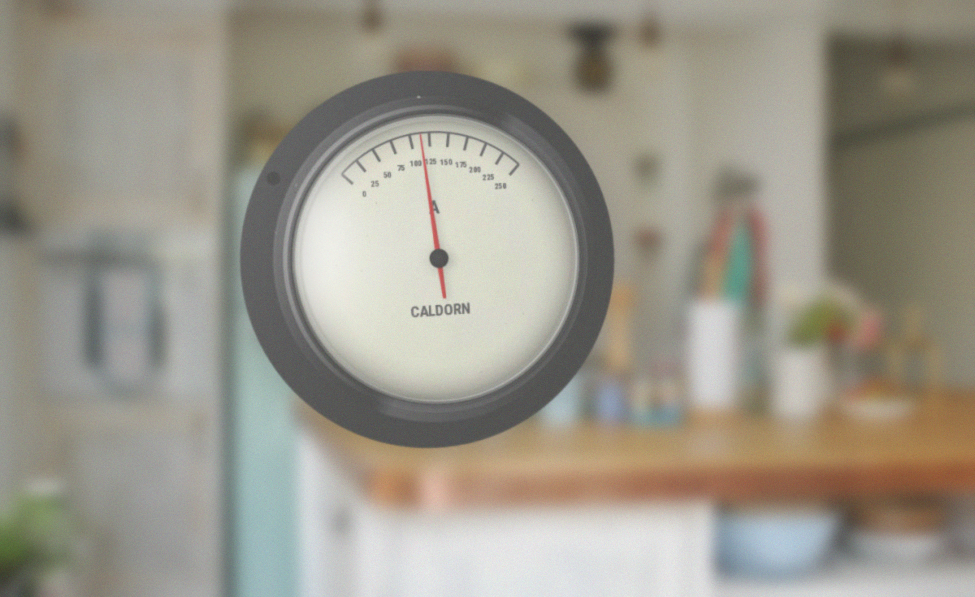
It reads 112.5 A
